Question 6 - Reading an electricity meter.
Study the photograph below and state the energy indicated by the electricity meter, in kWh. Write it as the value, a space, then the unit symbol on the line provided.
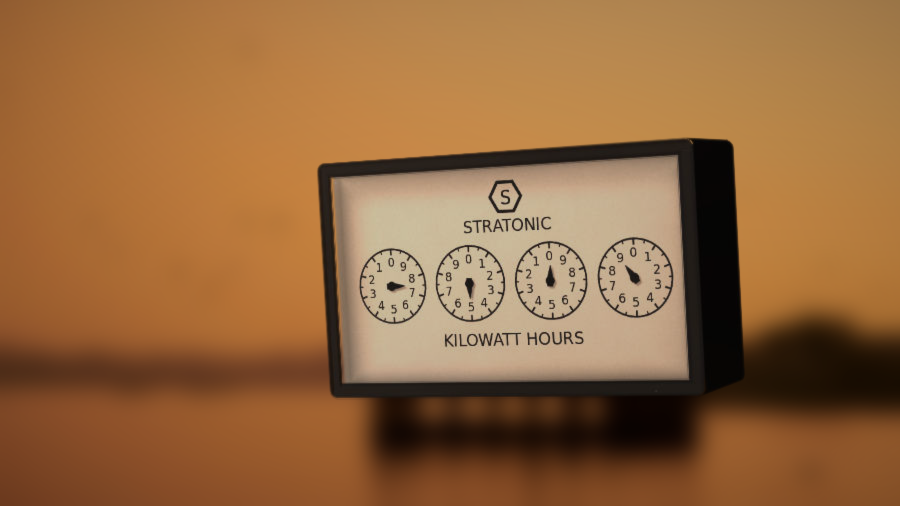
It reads 7499 kWh
